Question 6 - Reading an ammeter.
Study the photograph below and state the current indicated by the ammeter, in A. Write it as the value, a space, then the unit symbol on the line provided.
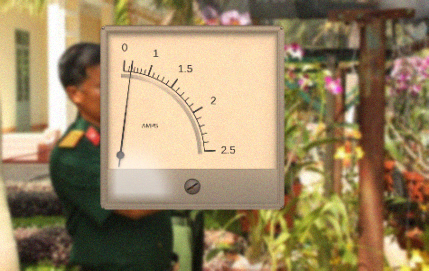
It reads 0.5 A
